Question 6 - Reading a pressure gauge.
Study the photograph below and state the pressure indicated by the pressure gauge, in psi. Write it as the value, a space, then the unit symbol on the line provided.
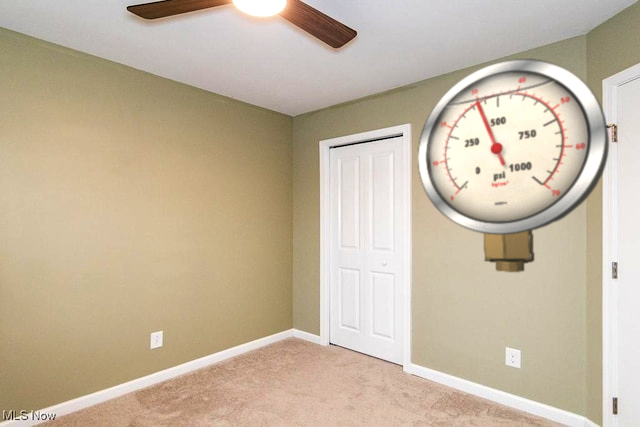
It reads 425 psi
